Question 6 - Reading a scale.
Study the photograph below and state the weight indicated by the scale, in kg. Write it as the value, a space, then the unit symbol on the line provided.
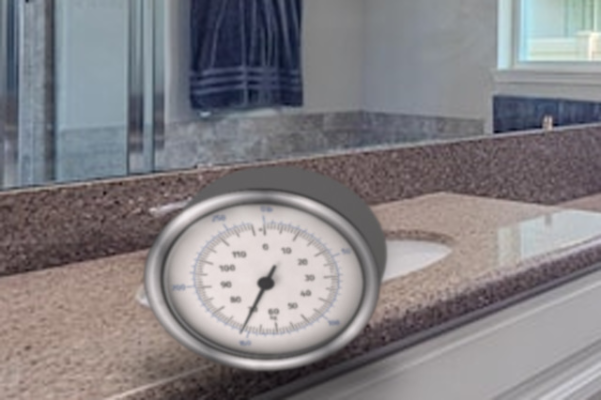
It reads 70 kg
